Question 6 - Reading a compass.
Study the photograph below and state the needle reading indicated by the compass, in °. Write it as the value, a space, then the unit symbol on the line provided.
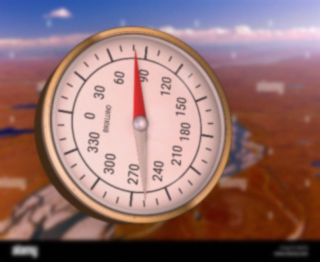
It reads 80 °
